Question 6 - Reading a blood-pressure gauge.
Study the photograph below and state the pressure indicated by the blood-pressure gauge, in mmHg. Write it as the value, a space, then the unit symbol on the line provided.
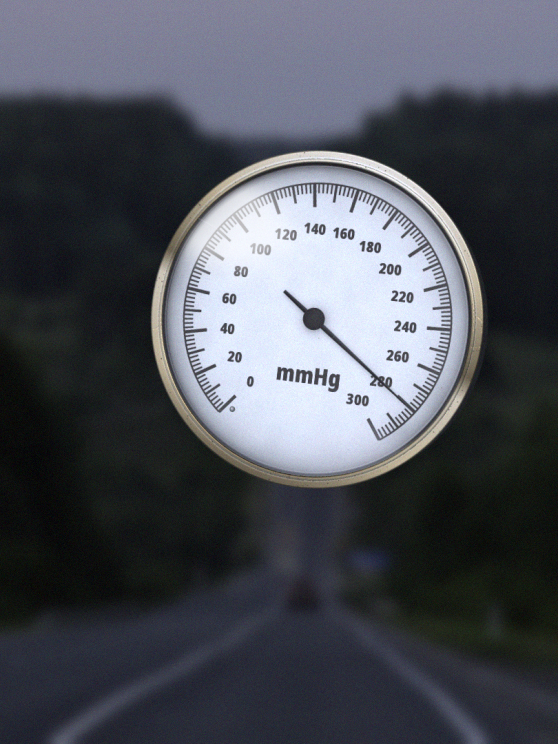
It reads 280 mmHg
